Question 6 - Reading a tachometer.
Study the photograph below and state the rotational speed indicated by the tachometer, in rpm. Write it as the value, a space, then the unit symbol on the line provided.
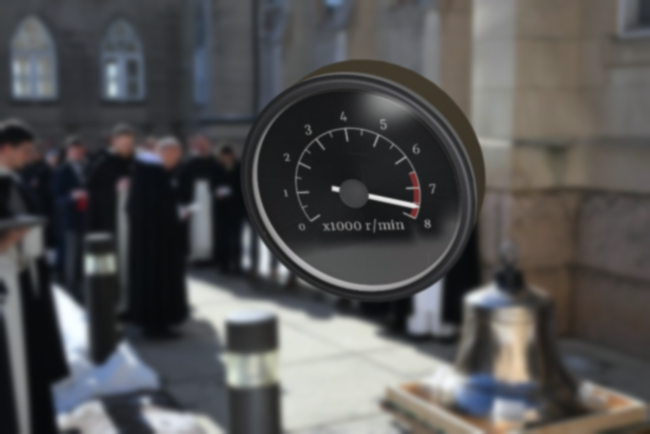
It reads 7500 rpm
